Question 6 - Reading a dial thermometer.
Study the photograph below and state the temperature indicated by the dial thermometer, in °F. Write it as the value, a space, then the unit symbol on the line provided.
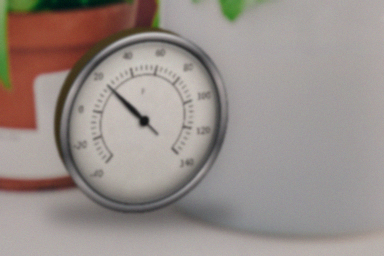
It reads 20 °F
